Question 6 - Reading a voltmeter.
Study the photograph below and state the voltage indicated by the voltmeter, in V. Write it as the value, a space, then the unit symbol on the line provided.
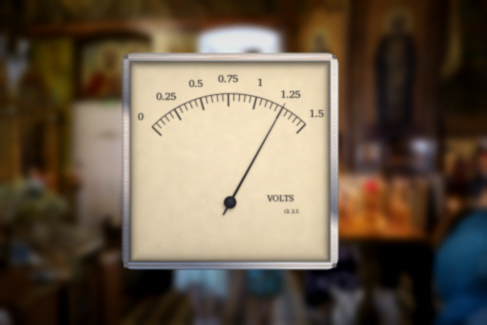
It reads 1.25 V
